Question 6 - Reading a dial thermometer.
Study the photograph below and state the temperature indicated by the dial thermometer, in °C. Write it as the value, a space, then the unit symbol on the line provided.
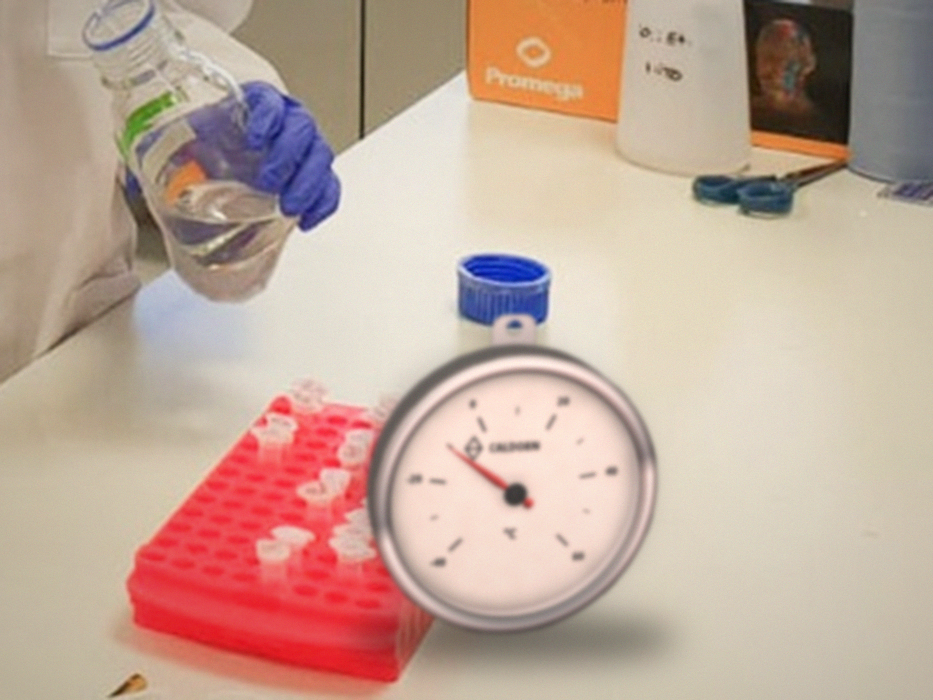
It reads -10 °C
